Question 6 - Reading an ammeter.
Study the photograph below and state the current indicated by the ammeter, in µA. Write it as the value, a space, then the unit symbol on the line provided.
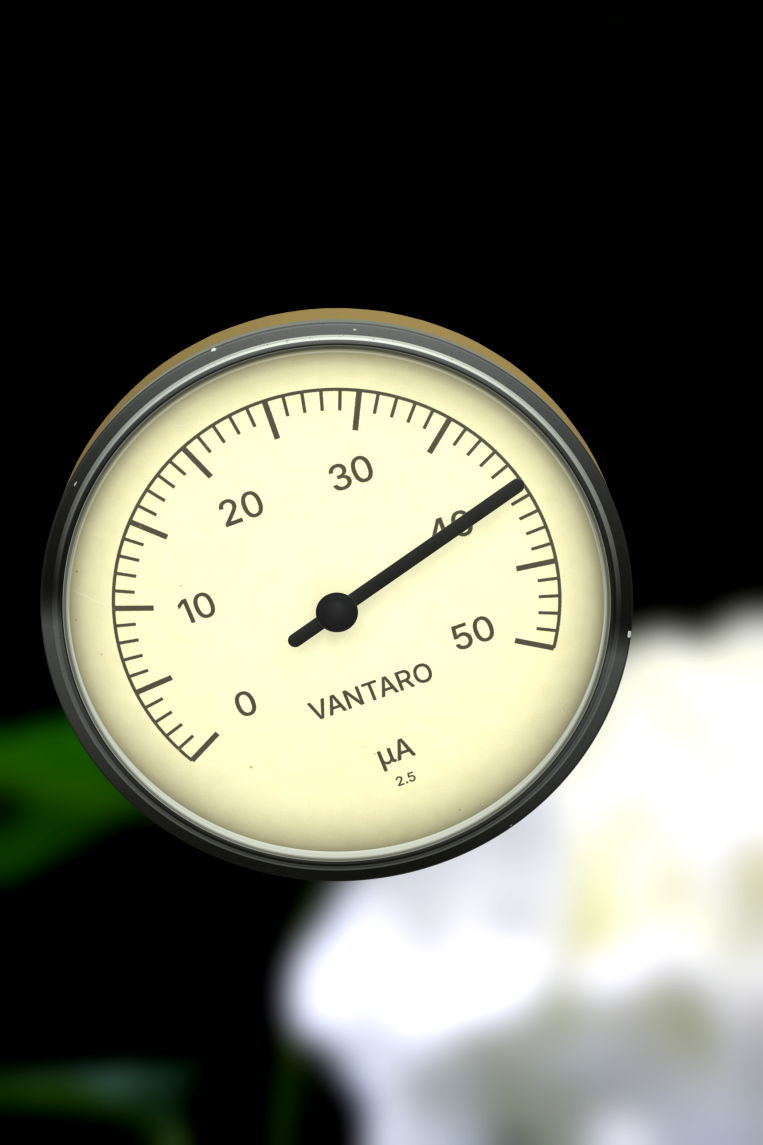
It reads 40 µA
